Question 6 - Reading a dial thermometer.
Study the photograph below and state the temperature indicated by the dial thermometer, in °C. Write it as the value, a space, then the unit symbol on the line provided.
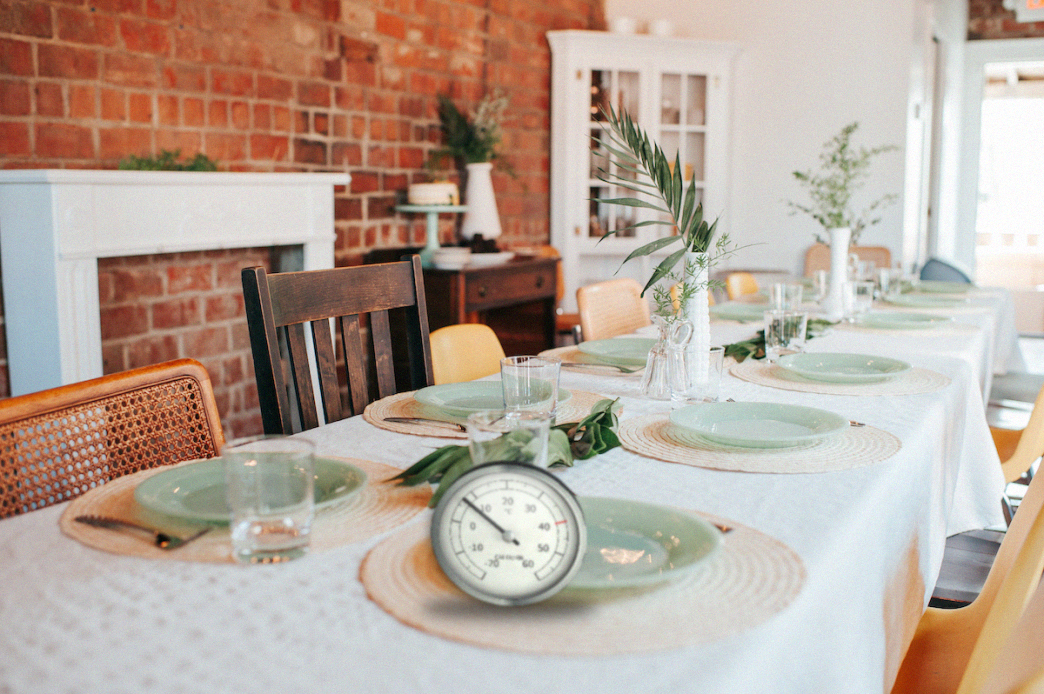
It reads 7.5 °C
